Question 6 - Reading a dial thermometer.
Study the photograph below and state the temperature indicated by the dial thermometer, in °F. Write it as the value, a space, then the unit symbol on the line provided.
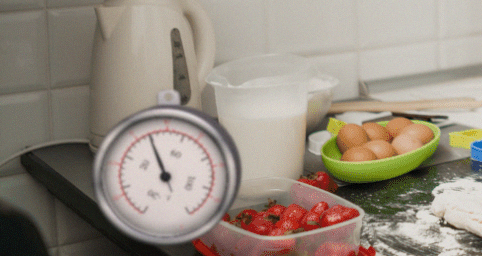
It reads 40 °F
